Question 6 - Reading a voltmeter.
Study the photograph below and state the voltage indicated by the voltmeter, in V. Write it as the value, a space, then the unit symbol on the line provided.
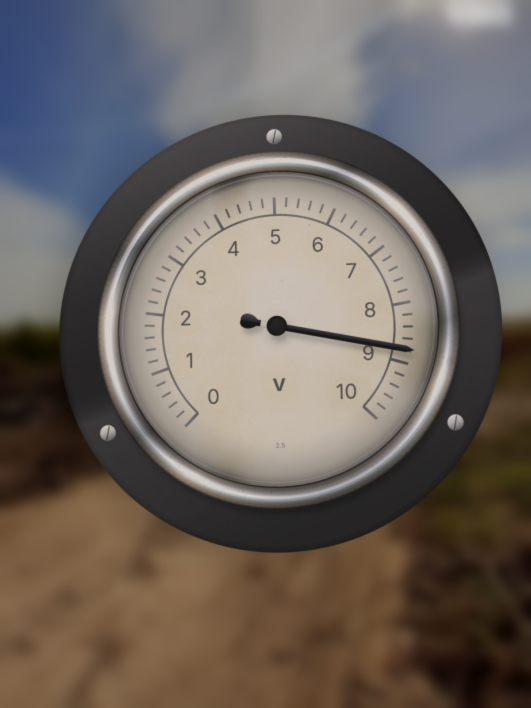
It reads 8.8 V
